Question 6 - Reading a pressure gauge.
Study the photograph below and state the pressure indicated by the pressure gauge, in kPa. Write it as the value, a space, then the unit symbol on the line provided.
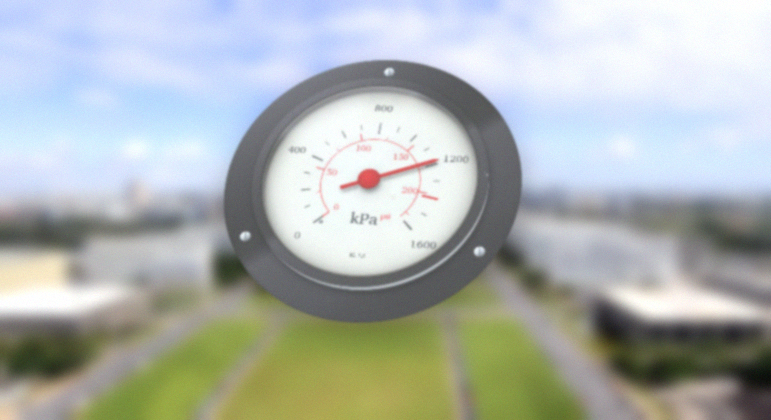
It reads 1200 kPa
